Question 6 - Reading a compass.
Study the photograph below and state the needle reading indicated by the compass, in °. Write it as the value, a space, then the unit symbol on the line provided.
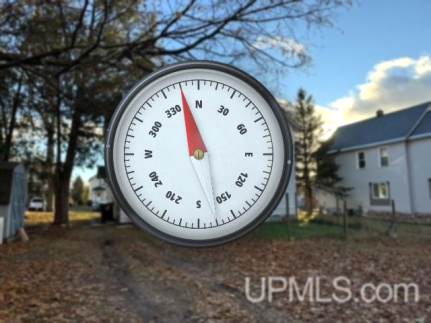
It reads 345 °
